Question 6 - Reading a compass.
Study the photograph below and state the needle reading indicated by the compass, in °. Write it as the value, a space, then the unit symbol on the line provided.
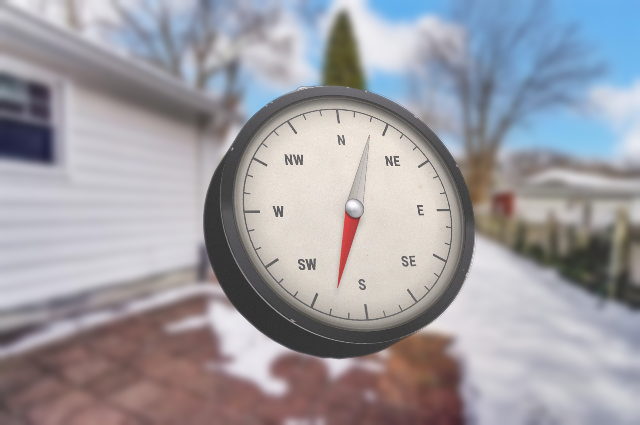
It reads 200 °
